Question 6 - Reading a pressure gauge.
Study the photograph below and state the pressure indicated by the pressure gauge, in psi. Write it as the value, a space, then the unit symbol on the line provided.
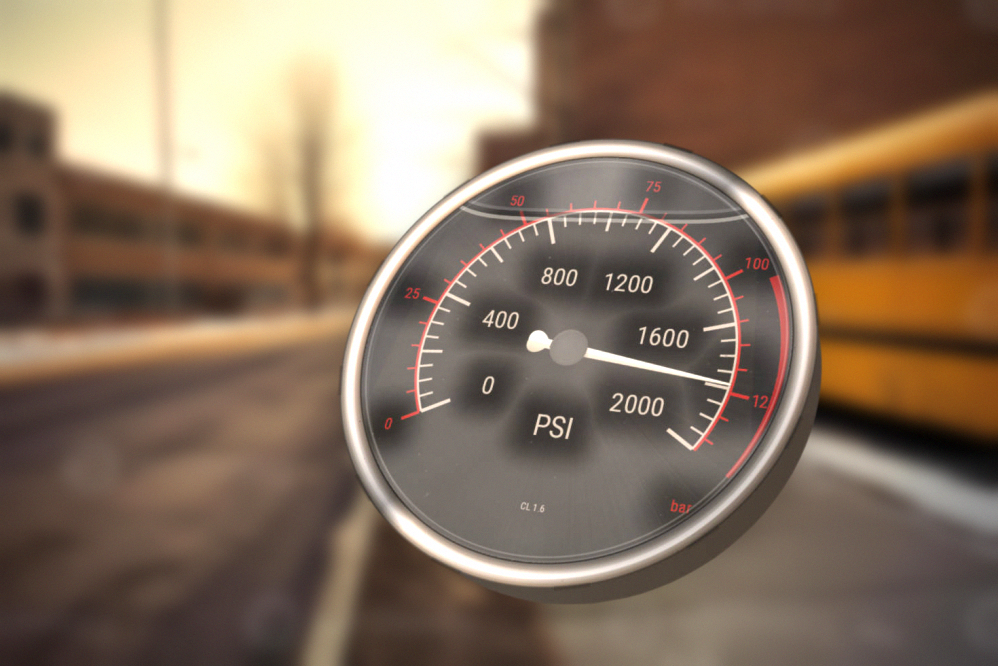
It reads 1800 psi
